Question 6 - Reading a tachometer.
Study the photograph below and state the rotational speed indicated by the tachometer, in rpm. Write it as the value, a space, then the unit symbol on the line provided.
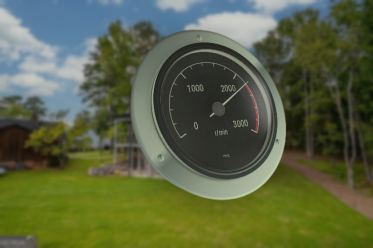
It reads 2200 rpm
